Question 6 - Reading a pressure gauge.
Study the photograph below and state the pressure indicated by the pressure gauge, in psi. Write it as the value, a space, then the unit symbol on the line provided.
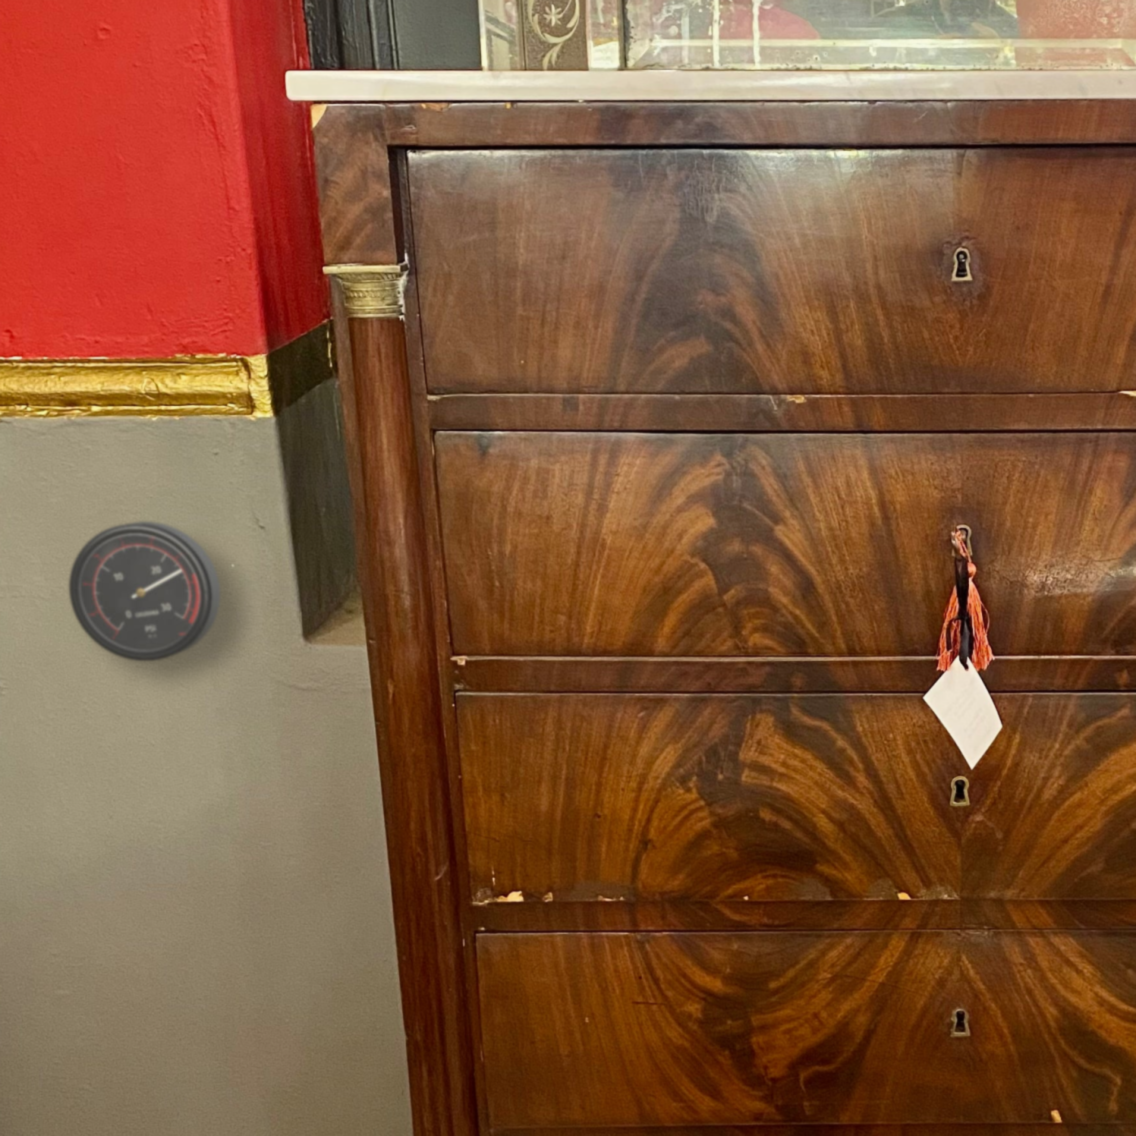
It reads 23 psi
